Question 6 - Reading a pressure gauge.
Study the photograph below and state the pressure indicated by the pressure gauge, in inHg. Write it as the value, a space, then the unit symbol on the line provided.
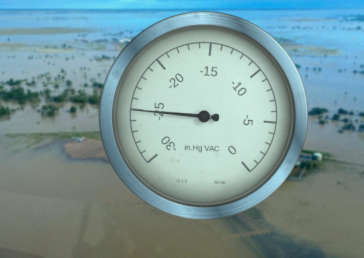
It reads -25 inHg
